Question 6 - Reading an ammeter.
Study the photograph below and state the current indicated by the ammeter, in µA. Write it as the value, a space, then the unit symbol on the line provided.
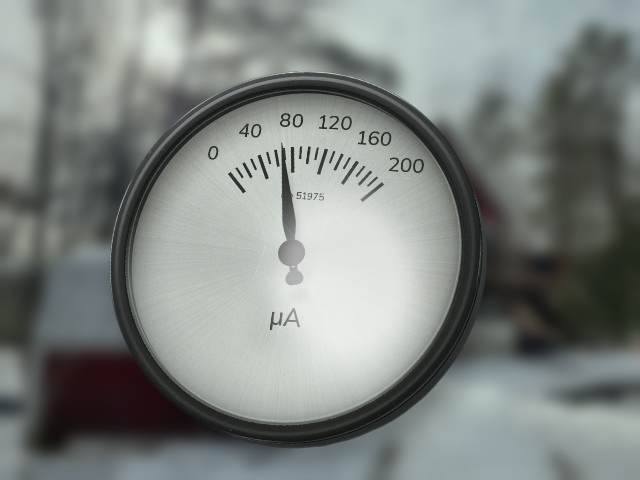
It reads 70 µA
